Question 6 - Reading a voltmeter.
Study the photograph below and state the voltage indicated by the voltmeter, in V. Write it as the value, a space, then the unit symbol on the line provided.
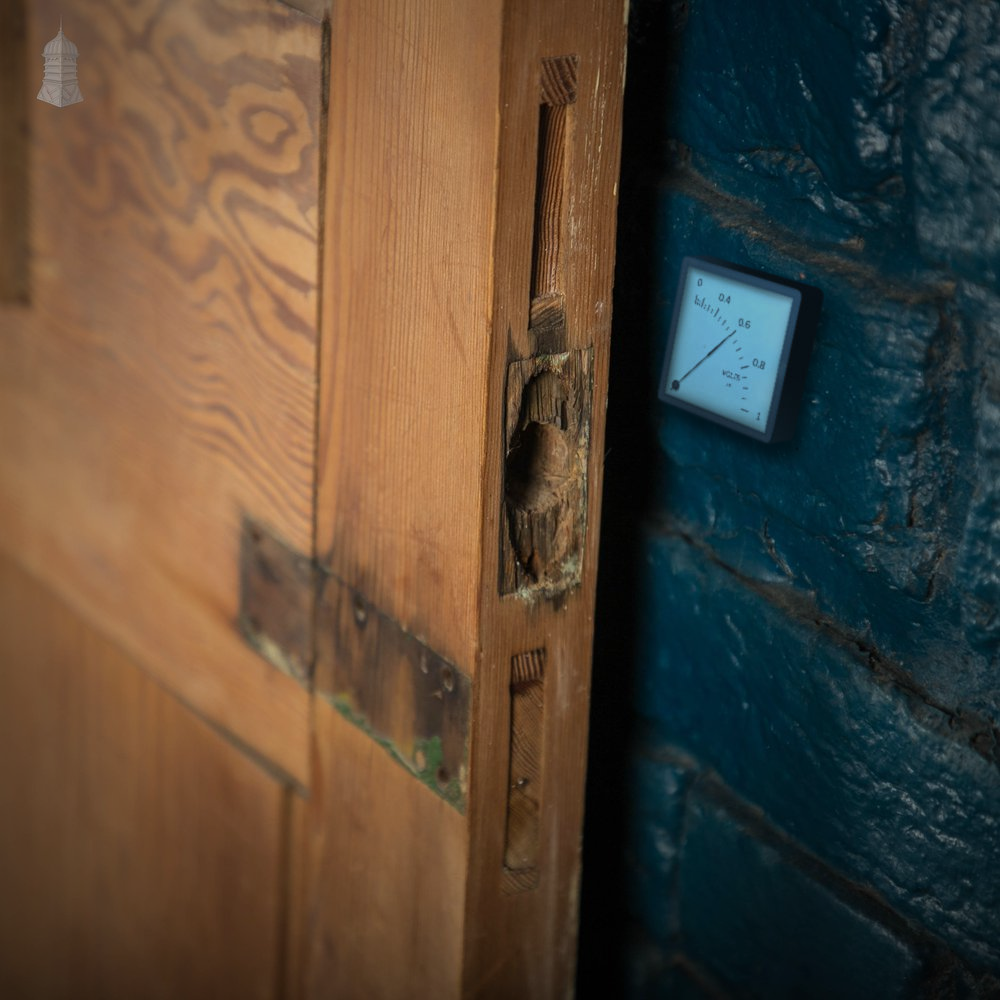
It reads 0.6 V
